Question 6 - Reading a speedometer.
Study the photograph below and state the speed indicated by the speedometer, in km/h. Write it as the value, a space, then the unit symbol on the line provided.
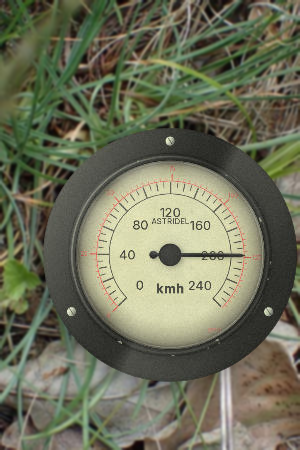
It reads 200 km/h
